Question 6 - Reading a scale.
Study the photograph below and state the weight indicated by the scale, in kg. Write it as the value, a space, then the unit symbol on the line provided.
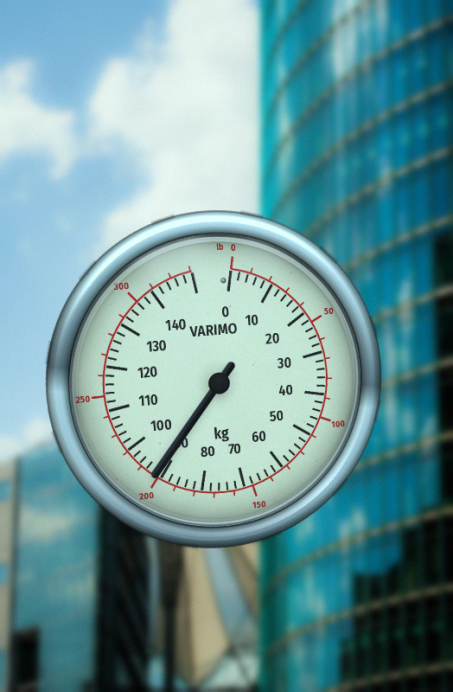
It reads 92 kg
